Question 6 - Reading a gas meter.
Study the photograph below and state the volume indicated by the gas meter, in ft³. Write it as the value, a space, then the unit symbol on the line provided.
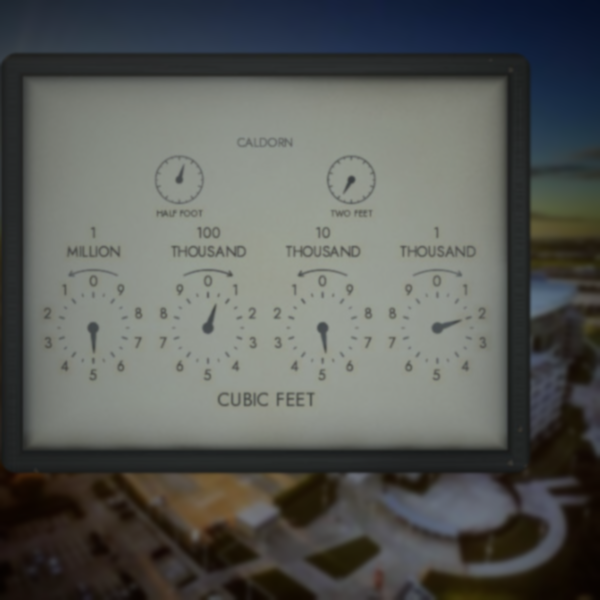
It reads 505200 ft³
